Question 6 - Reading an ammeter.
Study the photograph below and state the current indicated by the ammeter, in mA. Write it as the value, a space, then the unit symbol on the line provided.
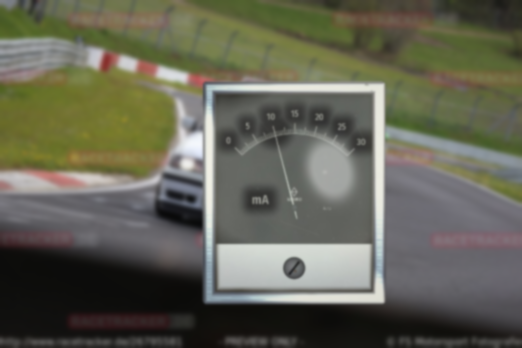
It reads 10 mA
